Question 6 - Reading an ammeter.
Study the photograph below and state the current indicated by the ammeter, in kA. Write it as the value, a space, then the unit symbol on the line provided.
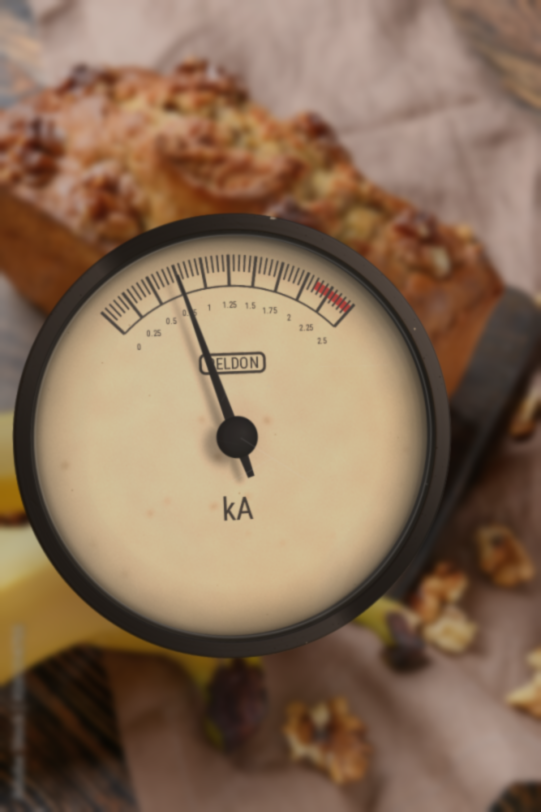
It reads 0.75 kA
